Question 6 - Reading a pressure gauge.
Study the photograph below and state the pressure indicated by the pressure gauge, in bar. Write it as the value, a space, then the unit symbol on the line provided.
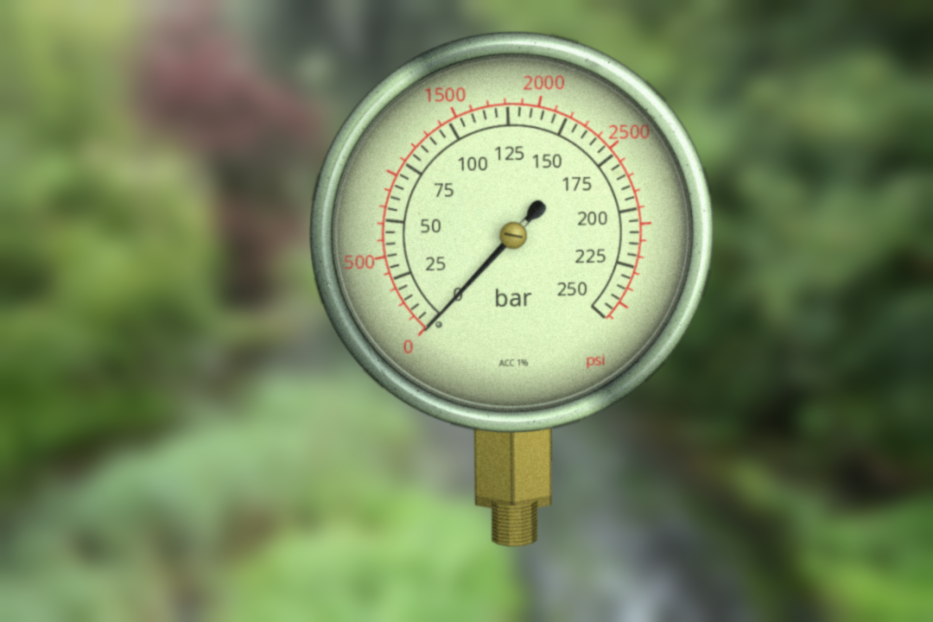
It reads 0 bar
